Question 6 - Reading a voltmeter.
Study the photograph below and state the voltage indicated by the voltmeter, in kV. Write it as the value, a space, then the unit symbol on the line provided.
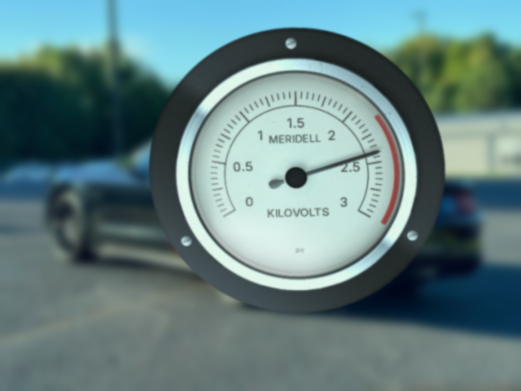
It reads 2.4 kV
